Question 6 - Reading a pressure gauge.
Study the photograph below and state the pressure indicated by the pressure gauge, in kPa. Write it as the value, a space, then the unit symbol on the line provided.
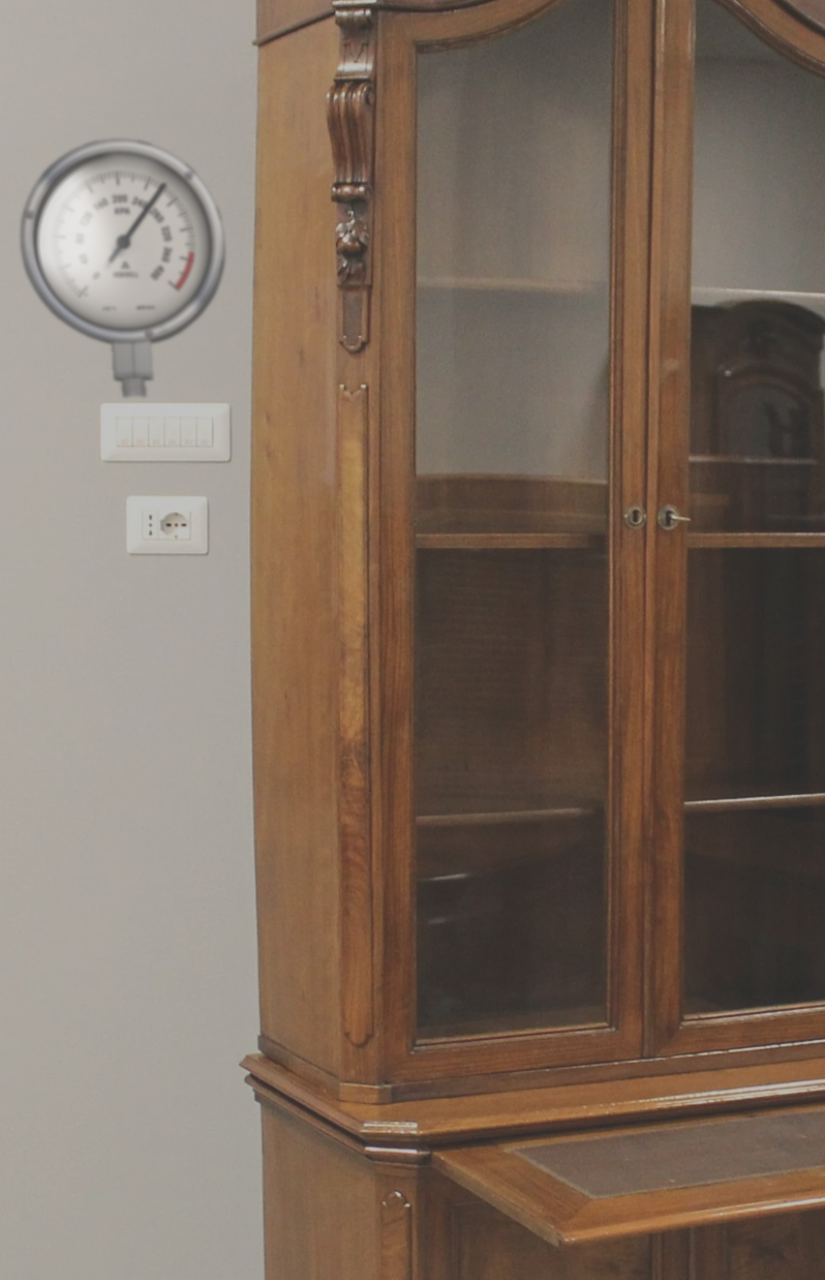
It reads 260 kPa
